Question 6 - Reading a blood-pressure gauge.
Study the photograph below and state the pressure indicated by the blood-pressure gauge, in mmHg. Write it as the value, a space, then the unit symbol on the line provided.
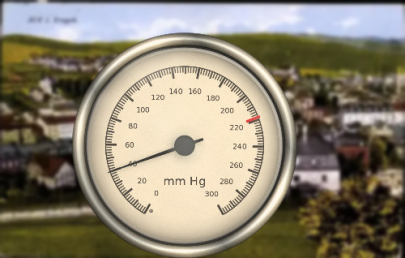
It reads 40 mmHg
